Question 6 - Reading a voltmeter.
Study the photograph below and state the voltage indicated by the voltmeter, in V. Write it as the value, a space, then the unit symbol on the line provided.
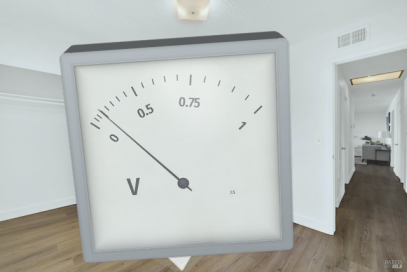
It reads 0.25 V
